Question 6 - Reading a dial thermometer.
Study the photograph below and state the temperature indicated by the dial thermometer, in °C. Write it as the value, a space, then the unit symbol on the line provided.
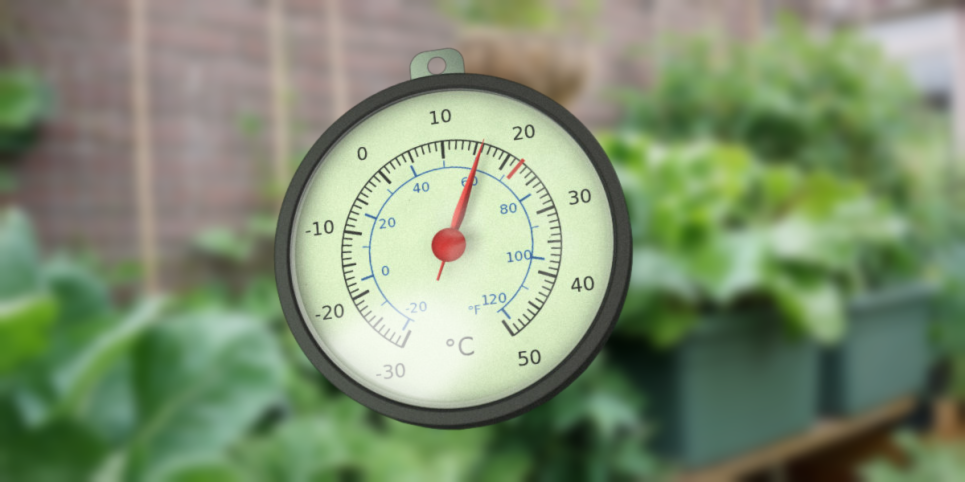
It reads 16 °C
